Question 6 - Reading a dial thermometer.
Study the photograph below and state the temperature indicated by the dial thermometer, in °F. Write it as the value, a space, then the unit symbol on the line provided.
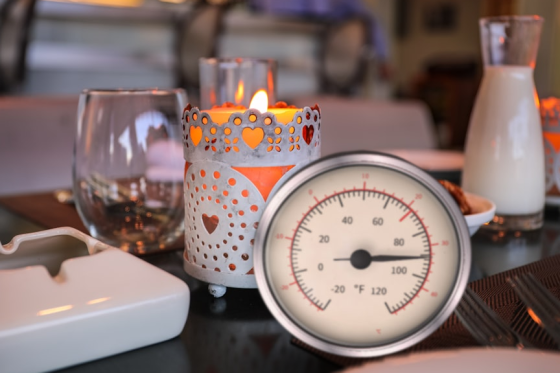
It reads 90 °F
